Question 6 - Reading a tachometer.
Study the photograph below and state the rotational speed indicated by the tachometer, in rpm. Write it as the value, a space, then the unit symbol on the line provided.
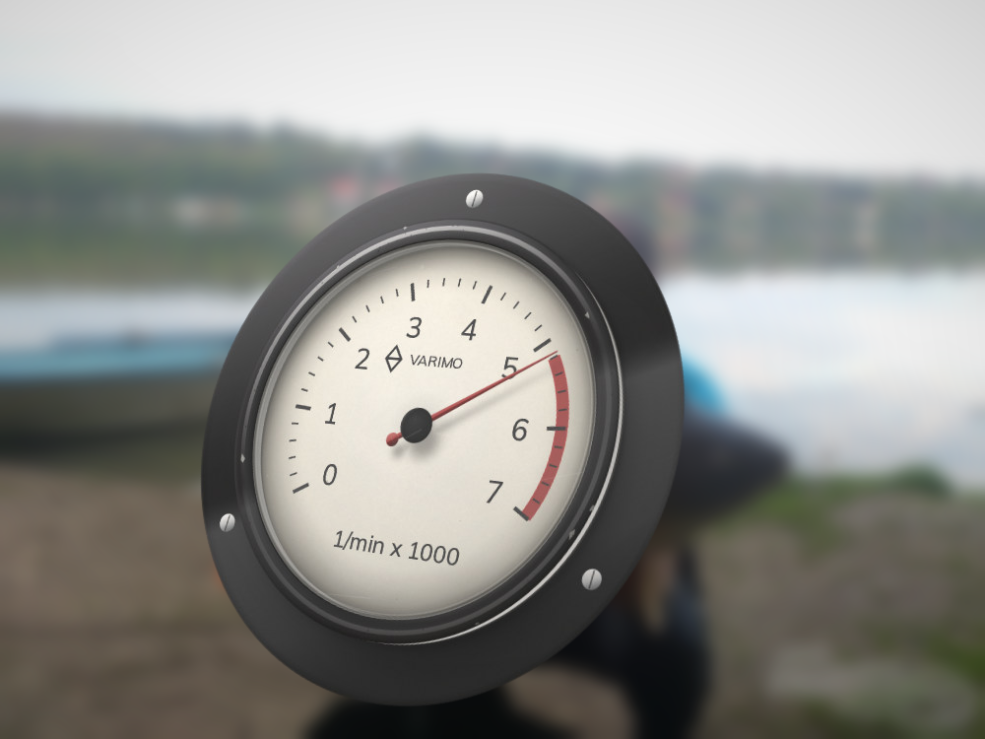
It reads 5200 rpm
